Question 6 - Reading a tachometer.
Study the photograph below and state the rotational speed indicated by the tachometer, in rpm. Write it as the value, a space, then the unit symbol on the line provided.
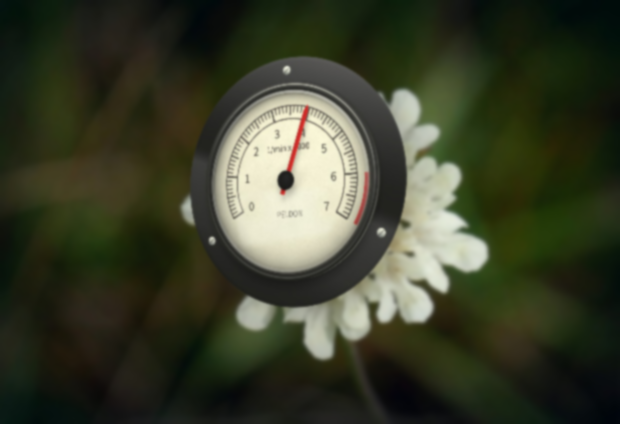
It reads 4000 rpm
